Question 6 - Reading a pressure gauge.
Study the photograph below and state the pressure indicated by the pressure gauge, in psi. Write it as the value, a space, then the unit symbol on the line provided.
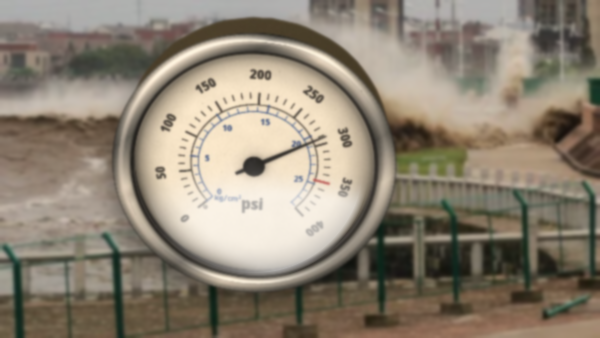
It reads 290 psi
